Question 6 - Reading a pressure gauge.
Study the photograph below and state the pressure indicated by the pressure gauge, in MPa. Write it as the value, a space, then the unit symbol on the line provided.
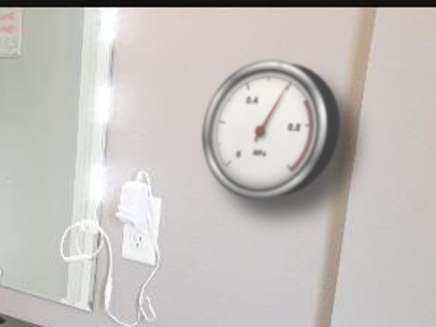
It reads 0.6 MPa
